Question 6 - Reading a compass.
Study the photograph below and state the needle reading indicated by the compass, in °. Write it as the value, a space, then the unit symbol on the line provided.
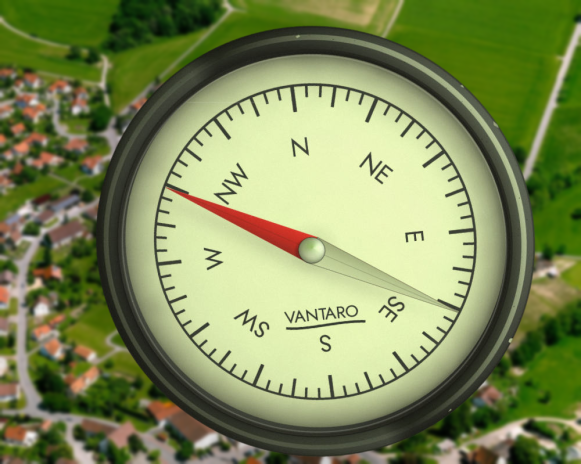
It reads 300 °
